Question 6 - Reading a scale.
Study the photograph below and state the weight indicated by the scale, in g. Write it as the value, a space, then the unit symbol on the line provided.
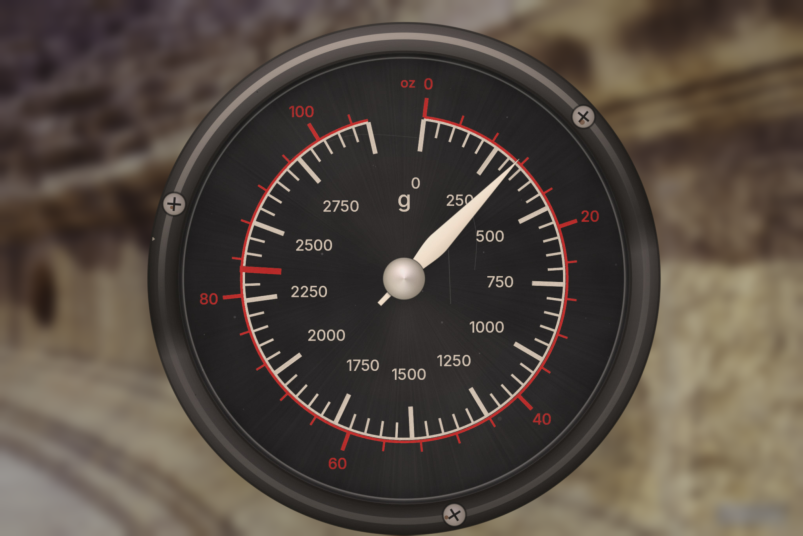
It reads 325 g
